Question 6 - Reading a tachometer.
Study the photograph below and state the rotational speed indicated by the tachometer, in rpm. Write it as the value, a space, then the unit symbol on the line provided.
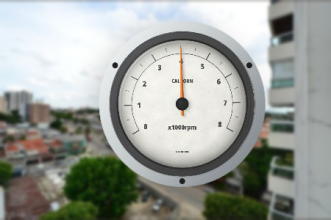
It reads 4000 rpm
